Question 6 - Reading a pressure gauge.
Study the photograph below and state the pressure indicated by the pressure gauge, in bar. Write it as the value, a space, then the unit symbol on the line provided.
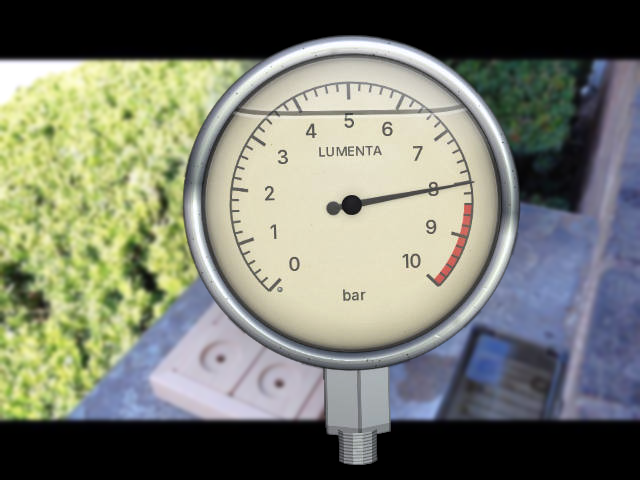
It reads 8 bar
